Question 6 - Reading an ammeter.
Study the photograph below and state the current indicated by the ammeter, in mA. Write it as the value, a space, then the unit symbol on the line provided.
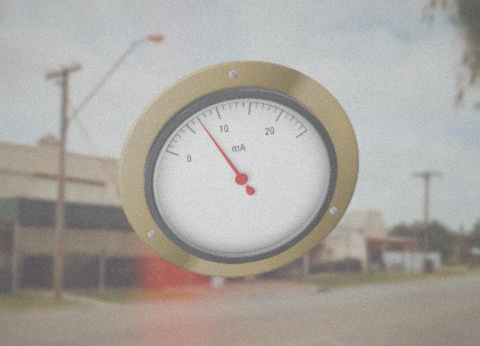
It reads 7 mA
